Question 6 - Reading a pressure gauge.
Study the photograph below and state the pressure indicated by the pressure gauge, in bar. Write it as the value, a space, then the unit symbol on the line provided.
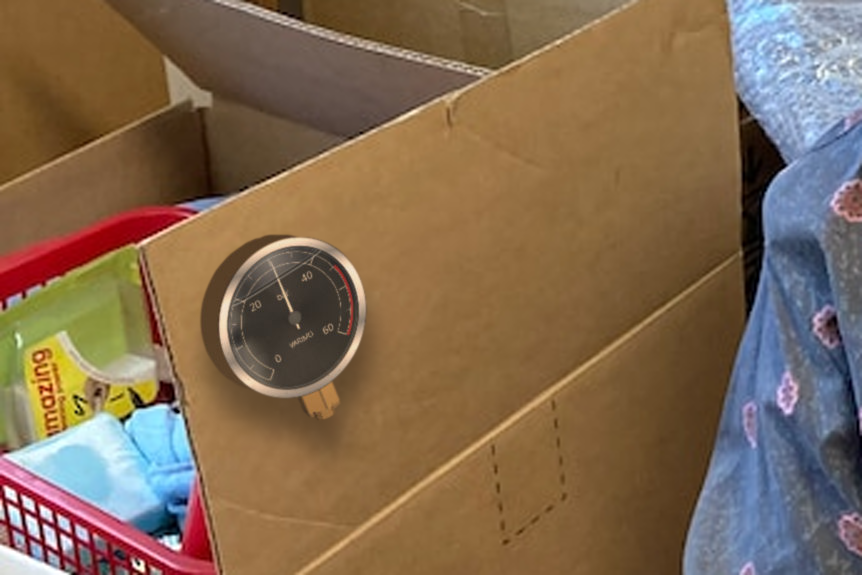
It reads 30 bar
